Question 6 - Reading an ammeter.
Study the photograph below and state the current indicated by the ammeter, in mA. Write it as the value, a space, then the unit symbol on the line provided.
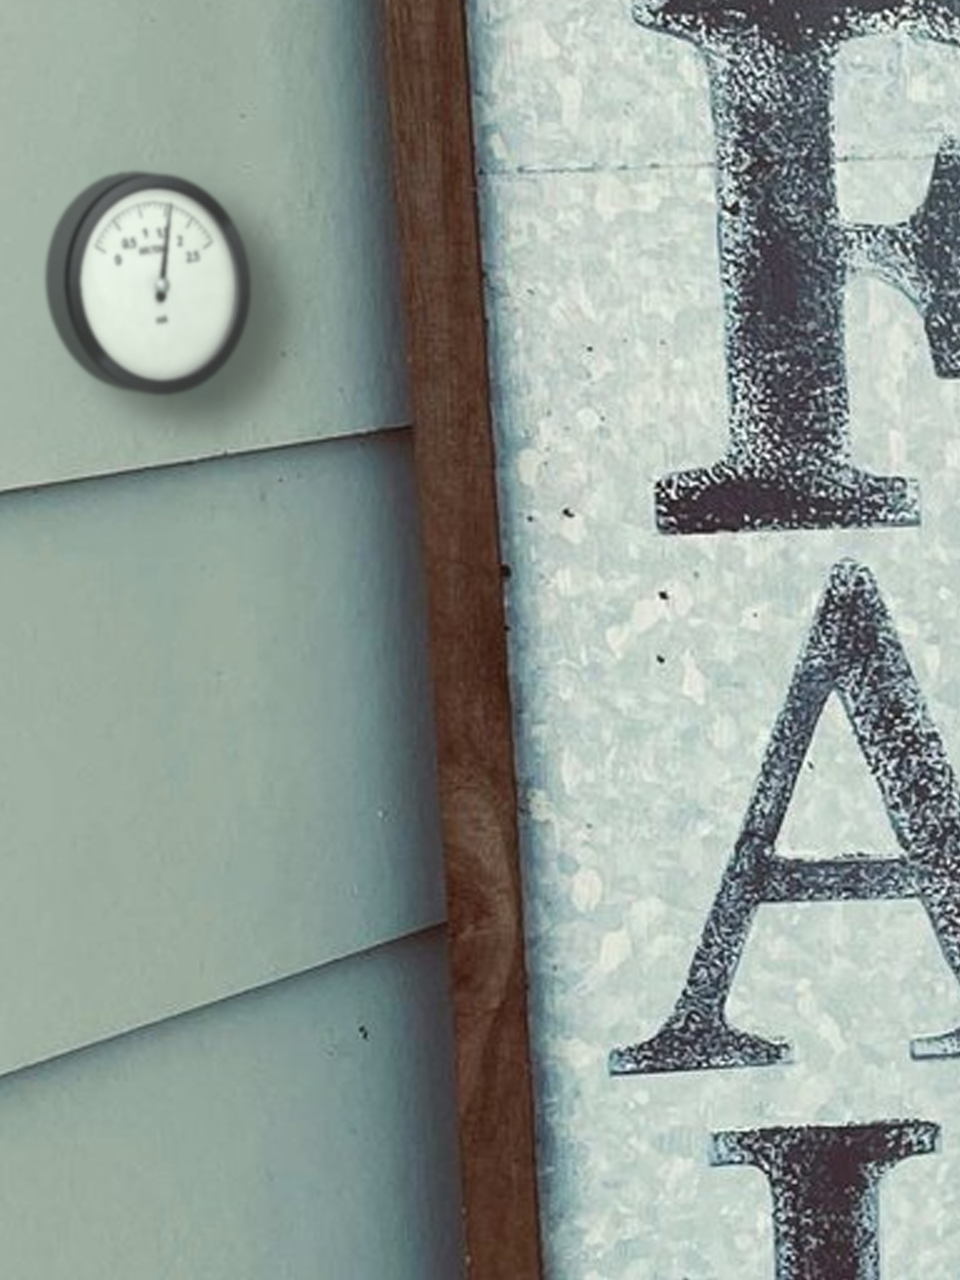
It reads 1.5 mA
